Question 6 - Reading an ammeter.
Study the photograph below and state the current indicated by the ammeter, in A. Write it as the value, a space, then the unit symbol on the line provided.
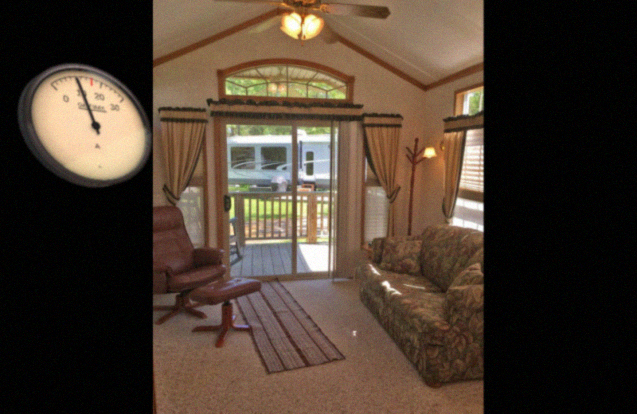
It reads 10 A
